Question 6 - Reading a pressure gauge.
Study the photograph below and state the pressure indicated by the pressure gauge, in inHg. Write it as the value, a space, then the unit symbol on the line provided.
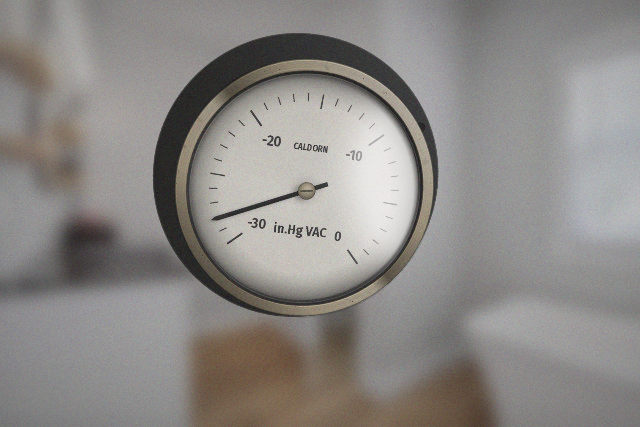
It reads -28 inHg
